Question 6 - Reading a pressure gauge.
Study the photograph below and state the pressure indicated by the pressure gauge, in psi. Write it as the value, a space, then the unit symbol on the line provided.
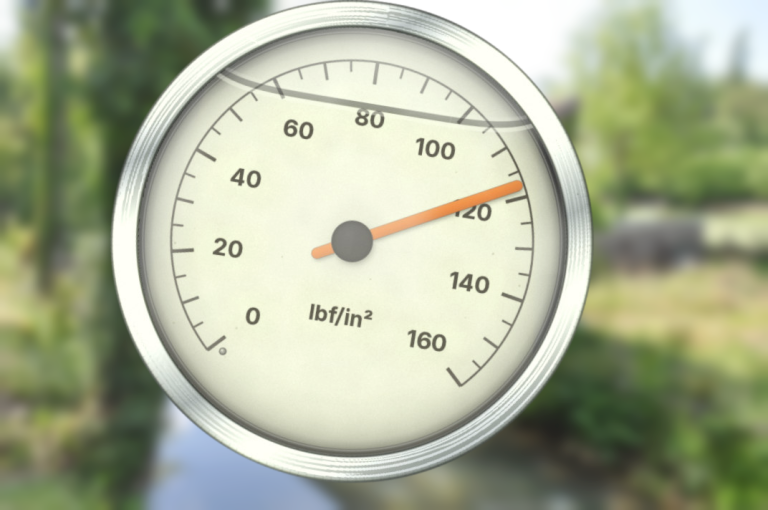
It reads 117.5 psi
